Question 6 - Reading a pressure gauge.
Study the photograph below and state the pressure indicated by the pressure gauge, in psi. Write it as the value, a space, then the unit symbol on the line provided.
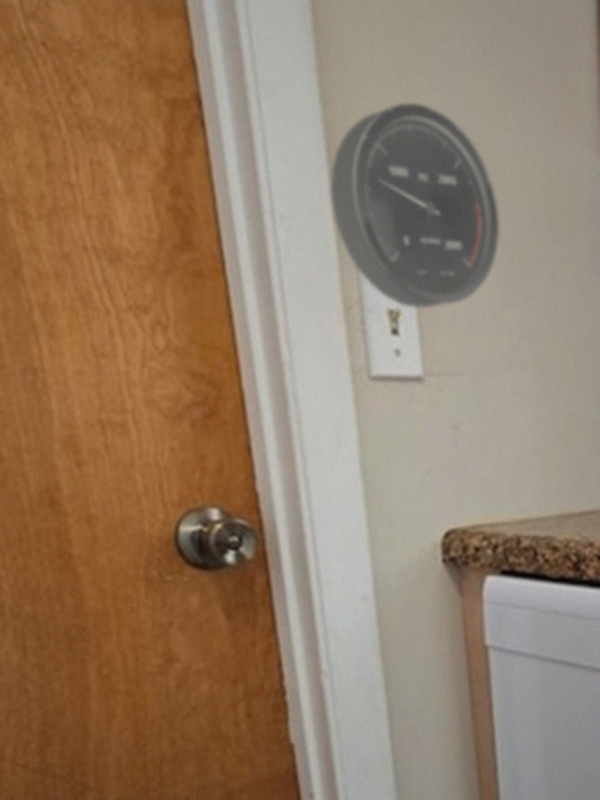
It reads 700 psi
